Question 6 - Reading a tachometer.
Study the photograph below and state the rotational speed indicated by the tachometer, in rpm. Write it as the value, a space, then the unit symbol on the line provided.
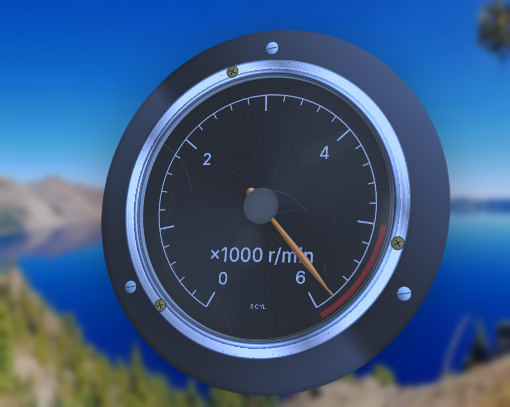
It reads 5800 rpm
